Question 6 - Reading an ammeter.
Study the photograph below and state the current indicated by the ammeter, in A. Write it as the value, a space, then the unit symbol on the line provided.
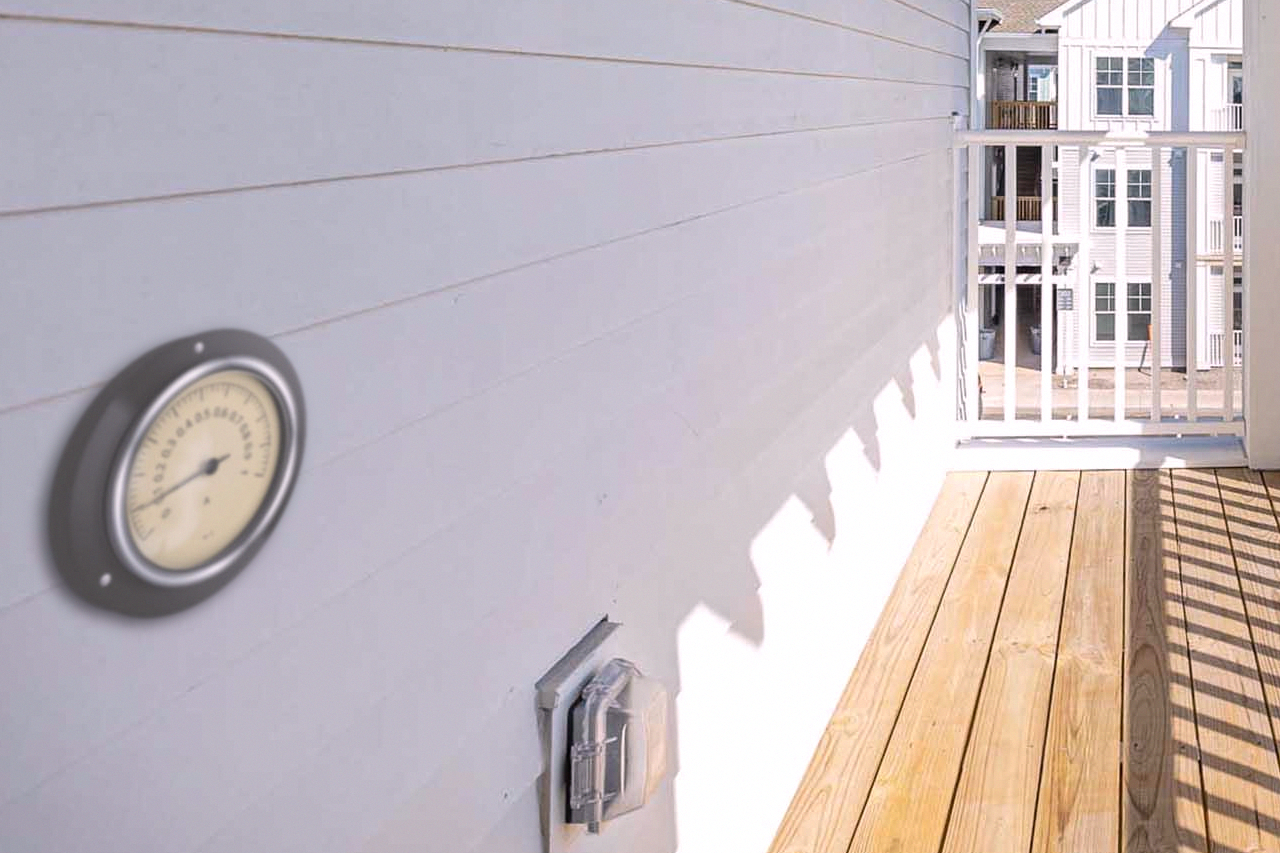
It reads 0.1 A
